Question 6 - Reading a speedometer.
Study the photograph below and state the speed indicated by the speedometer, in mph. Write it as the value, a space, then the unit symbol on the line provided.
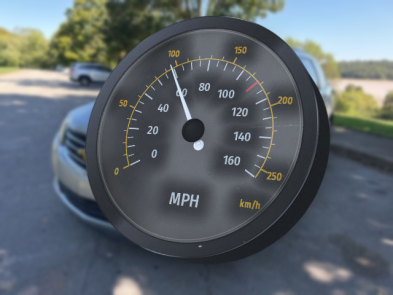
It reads 60 mph
